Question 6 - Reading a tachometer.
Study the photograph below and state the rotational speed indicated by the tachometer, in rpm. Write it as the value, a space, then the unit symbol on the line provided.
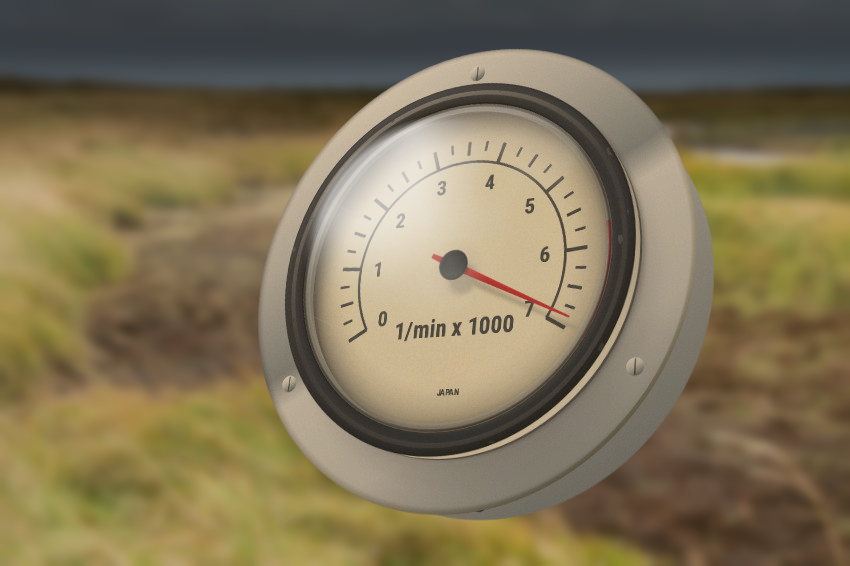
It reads 6875 rpm
